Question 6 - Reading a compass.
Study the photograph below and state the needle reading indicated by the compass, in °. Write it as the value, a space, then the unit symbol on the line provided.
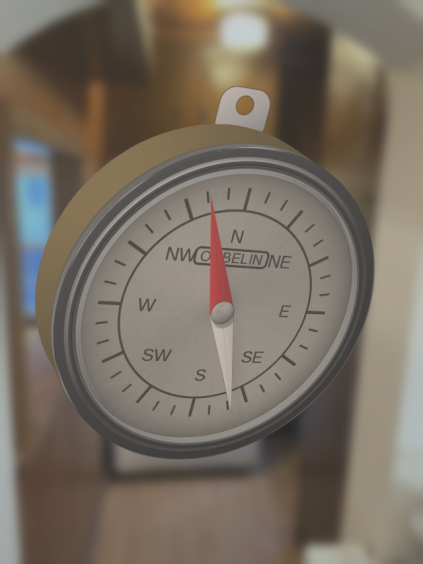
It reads 340 °
